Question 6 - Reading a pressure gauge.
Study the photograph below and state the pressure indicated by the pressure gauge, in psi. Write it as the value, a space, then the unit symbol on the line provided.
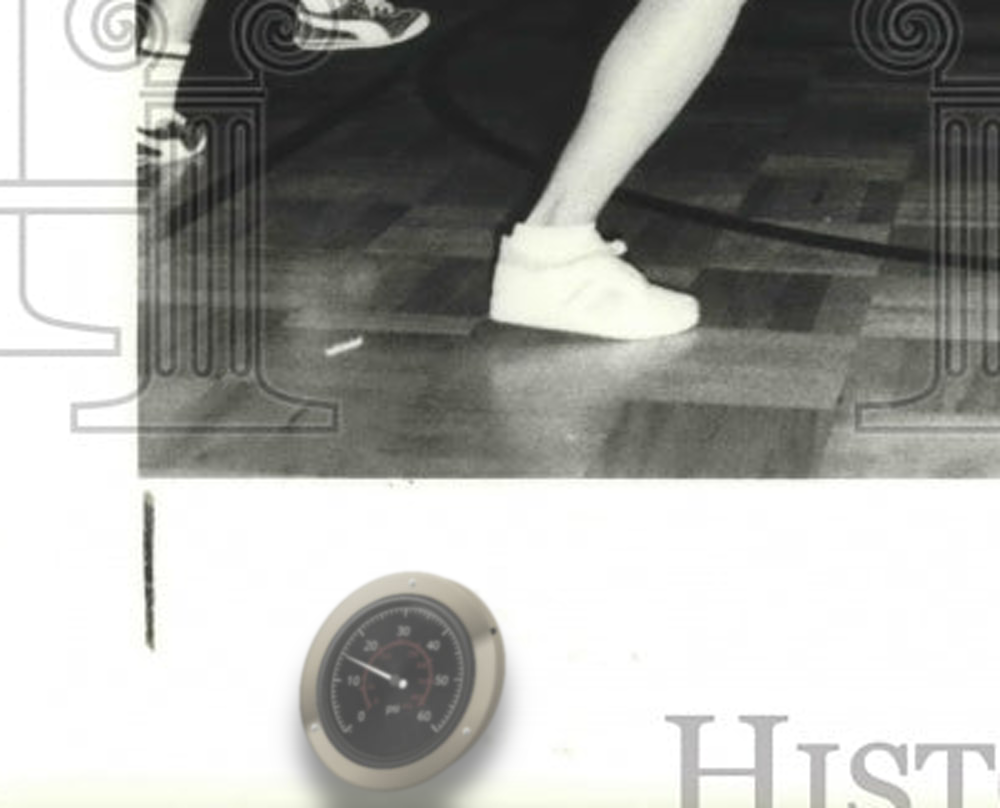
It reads 15 psi
